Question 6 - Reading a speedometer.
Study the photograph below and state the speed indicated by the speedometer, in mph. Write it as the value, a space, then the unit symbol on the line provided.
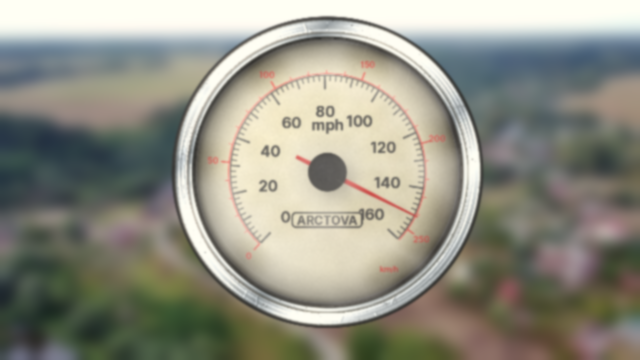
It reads 150 mph
